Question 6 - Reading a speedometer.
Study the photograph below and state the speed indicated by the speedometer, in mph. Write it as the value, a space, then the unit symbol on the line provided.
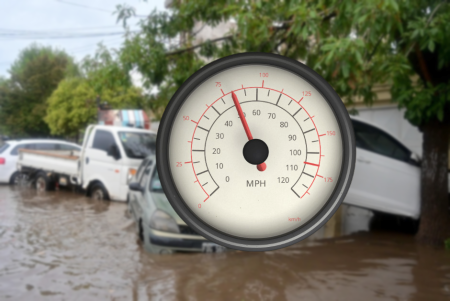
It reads 50 mph
